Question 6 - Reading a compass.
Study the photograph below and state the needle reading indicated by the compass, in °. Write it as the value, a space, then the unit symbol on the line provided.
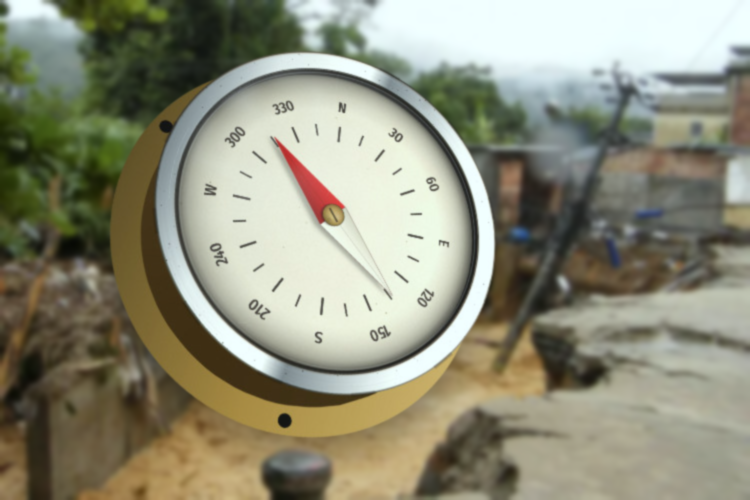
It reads 315 °
